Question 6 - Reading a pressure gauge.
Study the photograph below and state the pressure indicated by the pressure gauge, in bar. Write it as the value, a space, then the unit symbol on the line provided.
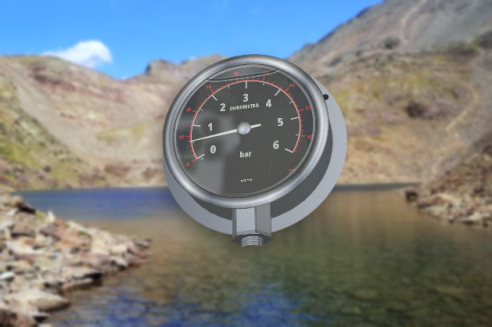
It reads 0.5 bar
